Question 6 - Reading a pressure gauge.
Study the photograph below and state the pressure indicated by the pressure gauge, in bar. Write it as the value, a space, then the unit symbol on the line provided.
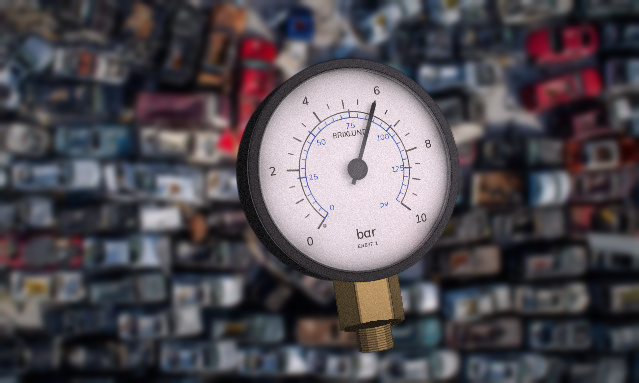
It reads 6 bar
